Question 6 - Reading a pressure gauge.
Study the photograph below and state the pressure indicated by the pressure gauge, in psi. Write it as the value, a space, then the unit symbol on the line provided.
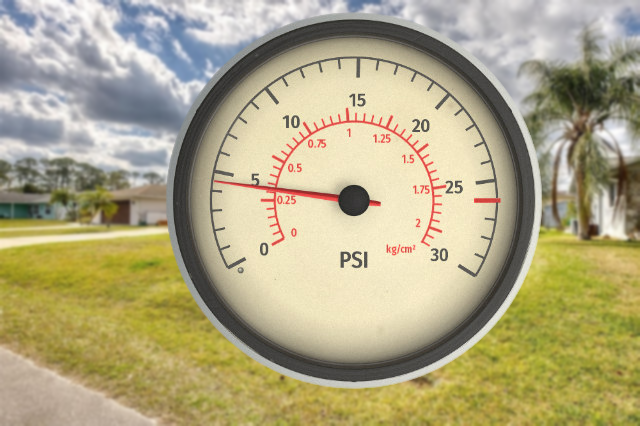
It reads 4.5 psi
